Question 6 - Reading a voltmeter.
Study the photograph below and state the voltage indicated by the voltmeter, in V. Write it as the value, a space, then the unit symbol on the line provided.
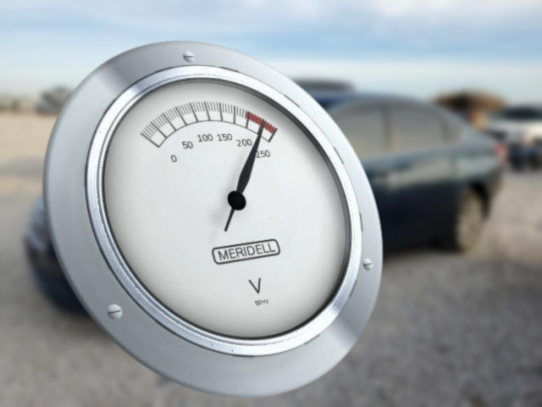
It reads 225 V
